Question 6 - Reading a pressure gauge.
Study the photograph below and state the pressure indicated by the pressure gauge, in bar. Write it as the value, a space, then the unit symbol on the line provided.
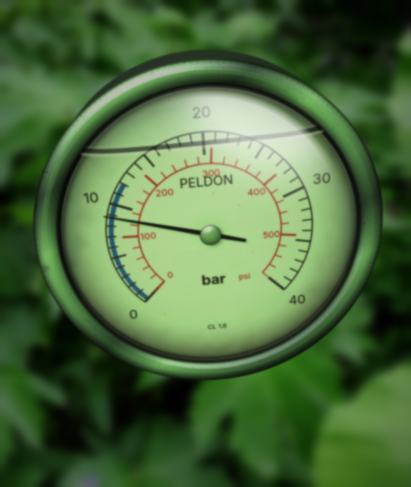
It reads 9 bar
